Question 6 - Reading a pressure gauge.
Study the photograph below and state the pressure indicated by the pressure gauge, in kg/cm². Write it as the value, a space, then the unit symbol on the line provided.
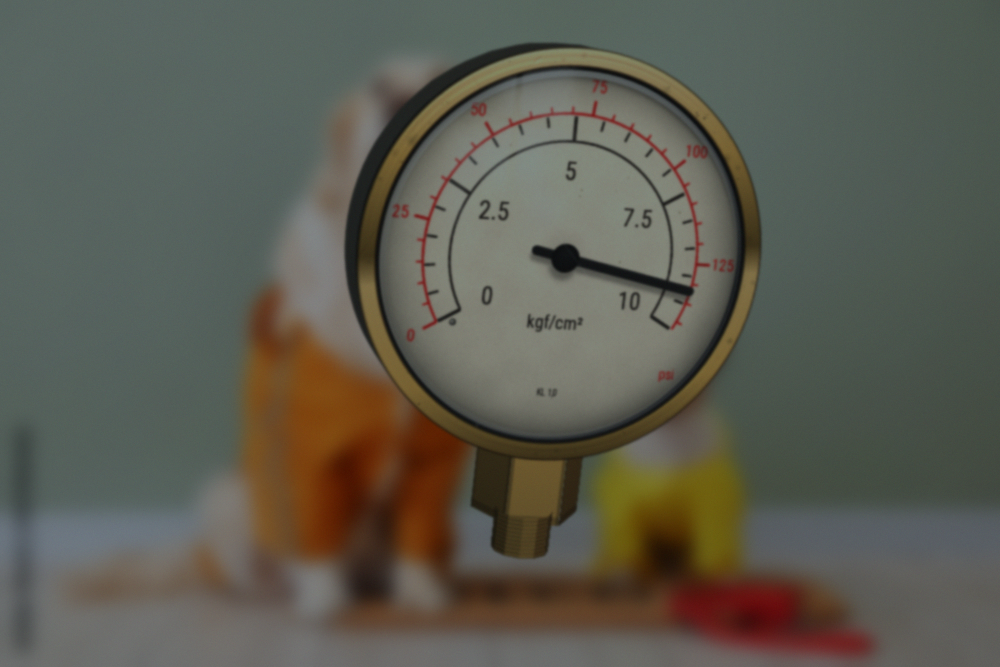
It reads 9.25 kg/cm²
